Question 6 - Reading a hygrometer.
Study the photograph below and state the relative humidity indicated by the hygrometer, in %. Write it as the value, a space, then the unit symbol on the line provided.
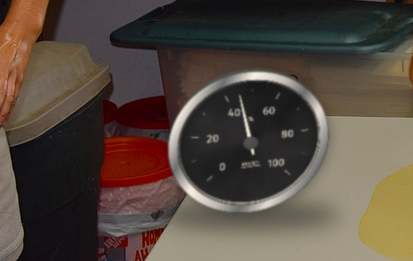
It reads 45 %
